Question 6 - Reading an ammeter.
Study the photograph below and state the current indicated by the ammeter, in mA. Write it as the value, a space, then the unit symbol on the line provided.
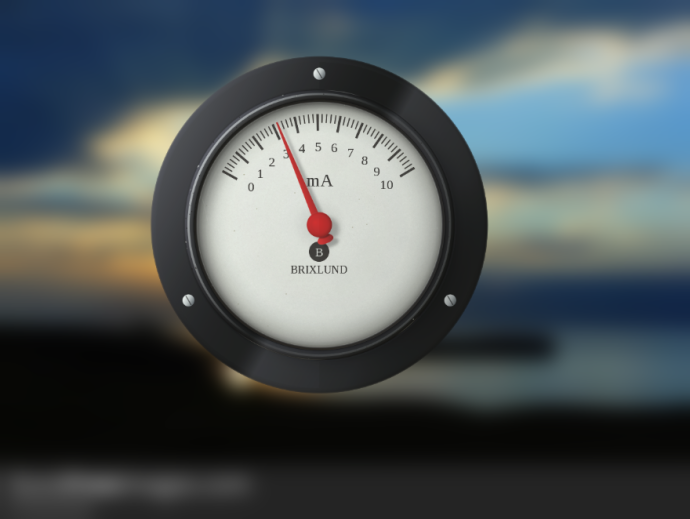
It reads 3.2 mA
